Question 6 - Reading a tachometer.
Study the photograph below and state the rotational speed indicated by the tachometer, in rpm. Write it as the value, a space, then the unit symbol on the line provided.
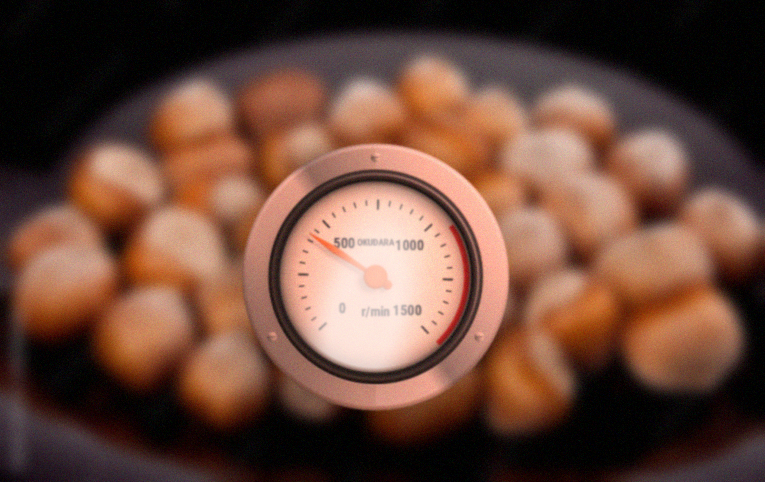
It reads 425 rpm
